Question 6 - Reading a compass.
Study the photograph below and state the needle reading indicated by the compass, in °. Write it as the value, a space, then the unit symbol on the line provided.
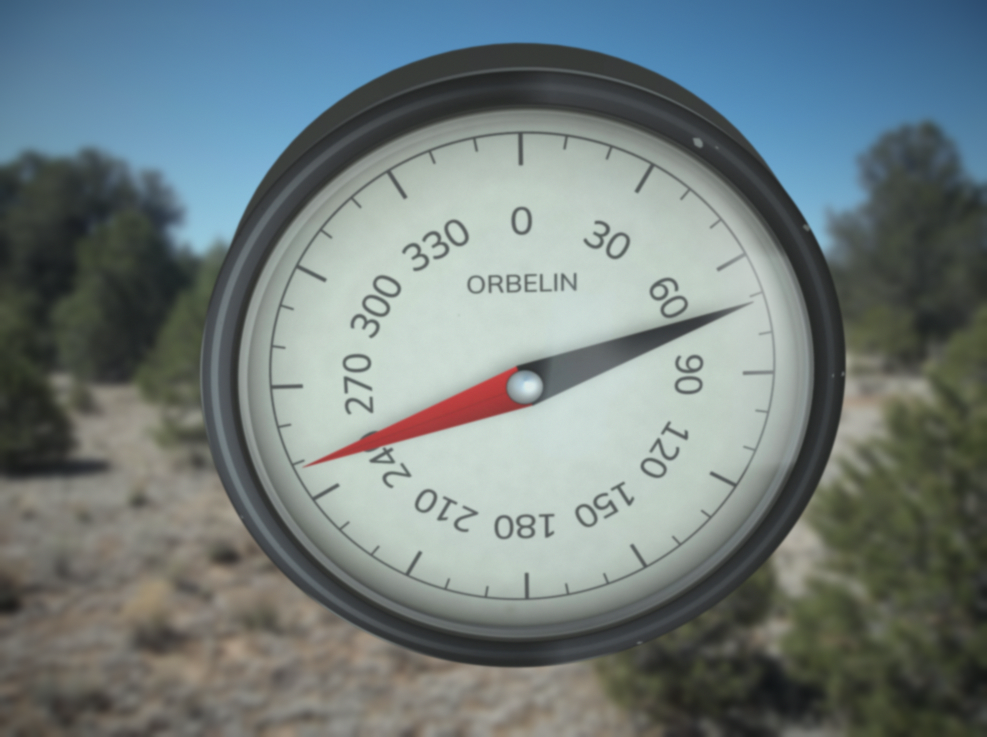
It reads 250 °
